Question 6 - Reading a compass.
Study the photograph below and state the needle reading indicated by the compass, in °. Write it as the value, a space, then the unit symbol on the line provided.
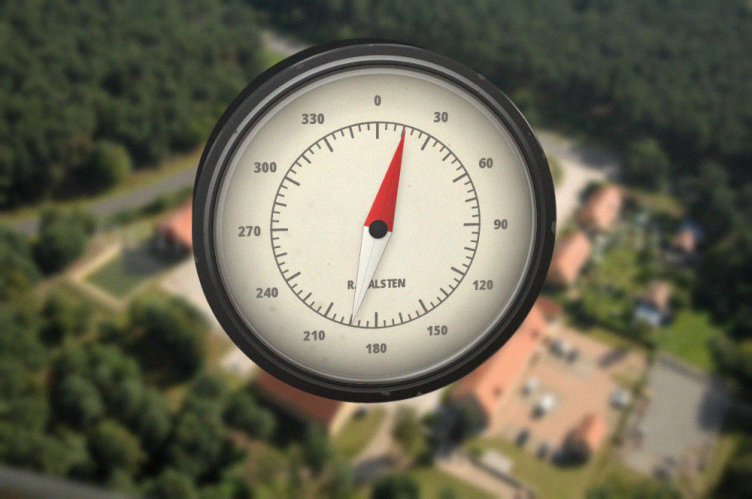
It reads 15 °
